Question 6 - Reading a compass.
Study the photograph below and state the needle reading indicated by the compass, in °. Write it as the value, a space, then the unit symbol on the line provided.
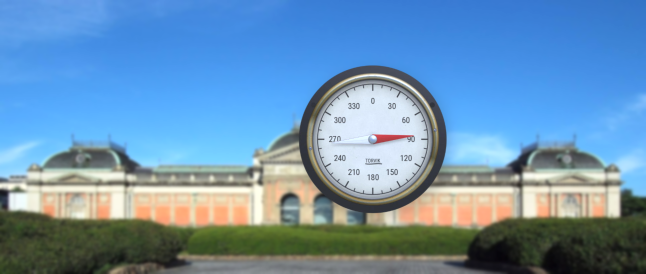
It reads 85 °
